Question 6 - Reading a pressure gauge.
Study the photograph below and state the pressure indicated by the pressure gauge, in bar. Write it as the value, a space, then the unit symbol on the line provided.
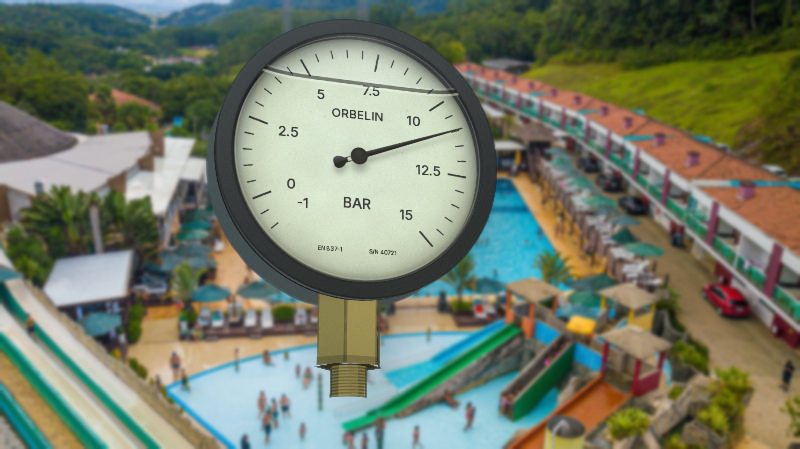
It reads 11 bar
